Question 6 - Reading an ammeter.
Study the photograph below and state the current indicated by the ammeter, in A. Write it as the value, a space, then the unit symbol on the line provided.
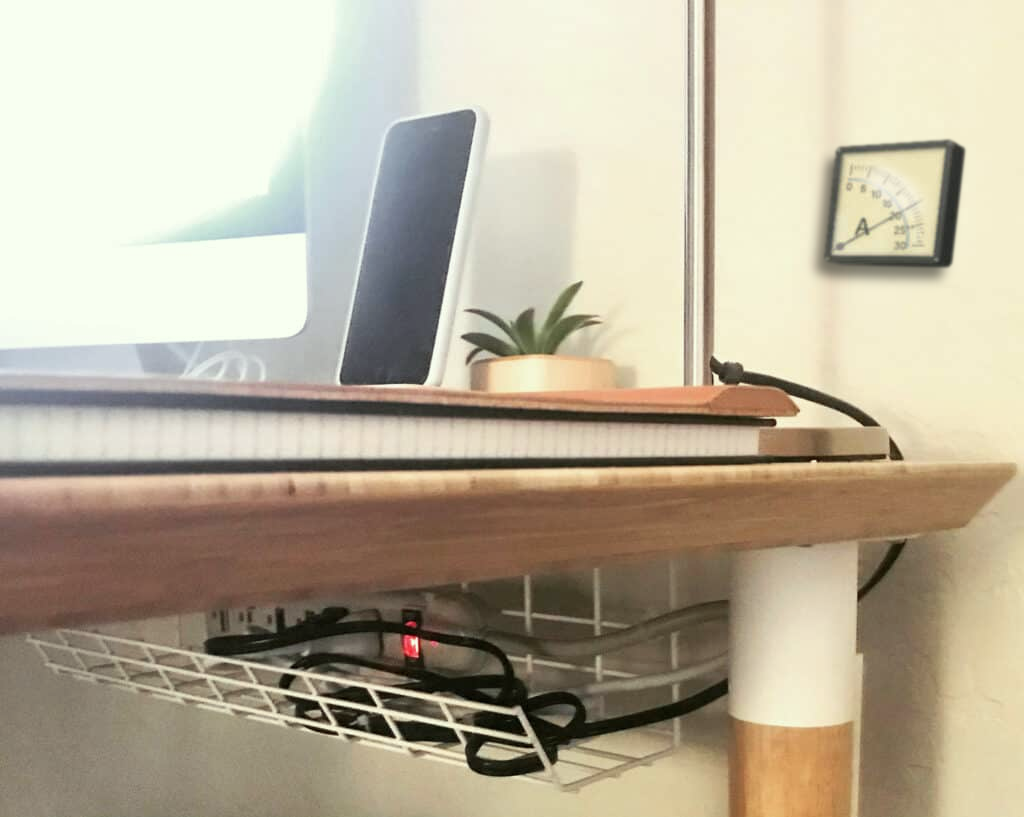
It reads 20 A
